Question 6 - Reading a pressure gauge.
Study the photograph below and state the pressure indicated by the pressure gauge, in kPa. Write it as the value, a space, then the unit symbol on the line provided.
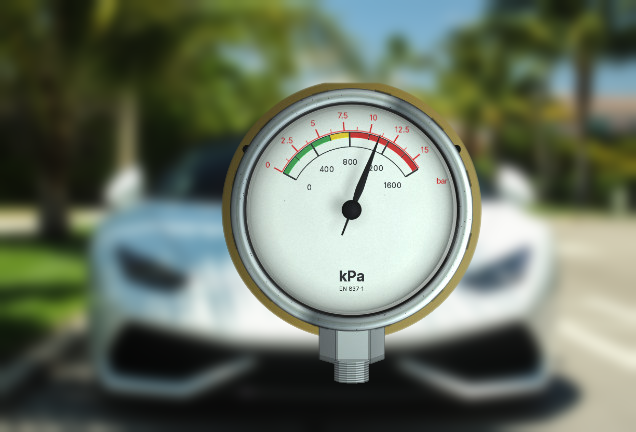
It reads 1100 kPa
